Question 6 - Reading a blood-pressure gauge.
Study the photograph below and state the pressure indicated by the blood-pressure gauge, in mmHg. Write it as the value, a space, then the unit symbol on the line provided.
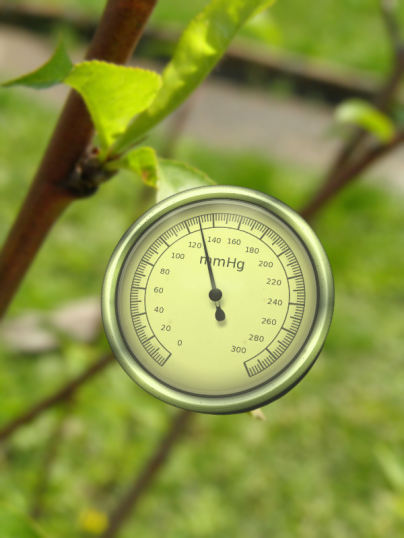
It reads 130 mmHg
